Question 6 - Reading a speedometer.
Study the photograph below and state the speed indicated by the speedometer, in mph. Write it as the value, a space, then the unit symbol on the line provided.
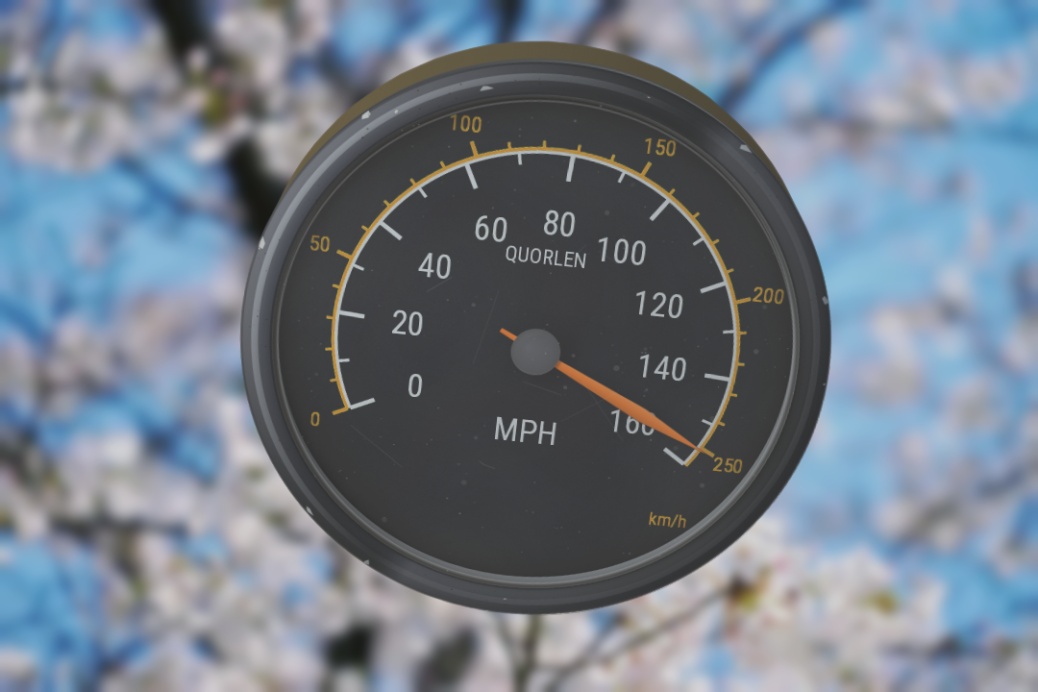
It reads 155 mph
